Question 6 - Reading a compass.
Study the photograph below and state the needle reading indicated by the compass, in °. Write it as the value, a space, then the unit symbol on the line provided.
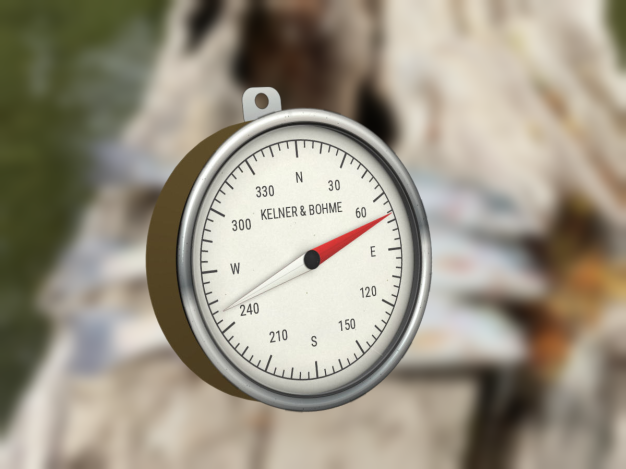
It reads 70 °
